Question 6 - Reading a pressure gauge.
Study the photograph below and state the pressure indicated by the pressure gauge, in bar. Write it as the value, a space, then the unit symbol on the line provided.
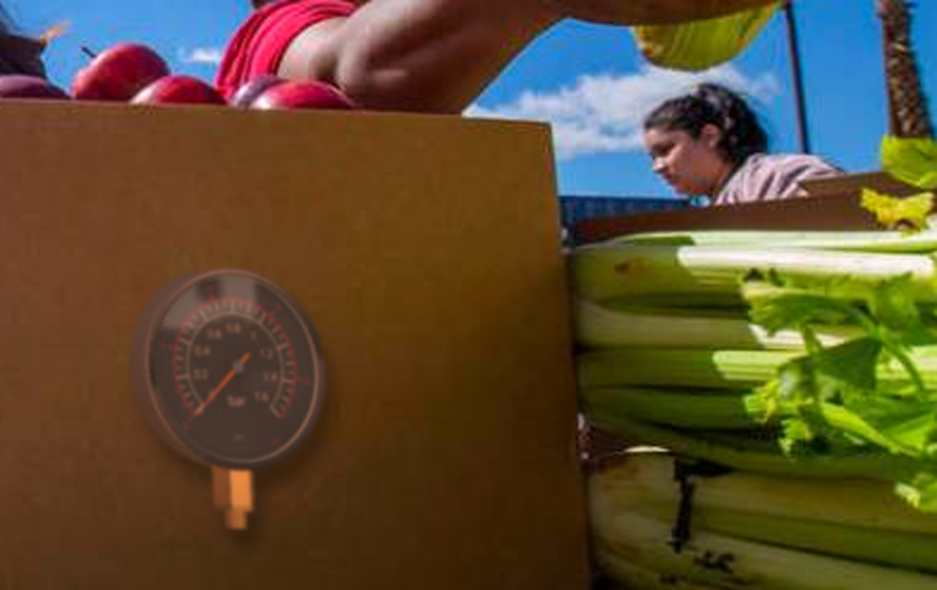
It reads 0 bar
